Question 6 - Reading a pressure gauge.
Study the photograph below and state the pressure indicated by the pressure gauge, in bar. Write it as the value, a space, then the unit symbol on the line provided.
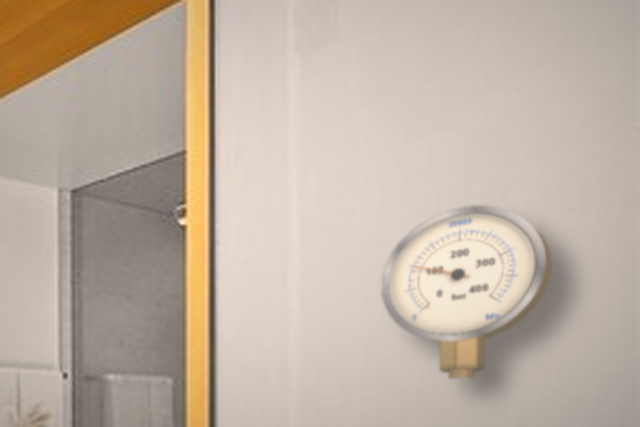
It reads 100 bar
